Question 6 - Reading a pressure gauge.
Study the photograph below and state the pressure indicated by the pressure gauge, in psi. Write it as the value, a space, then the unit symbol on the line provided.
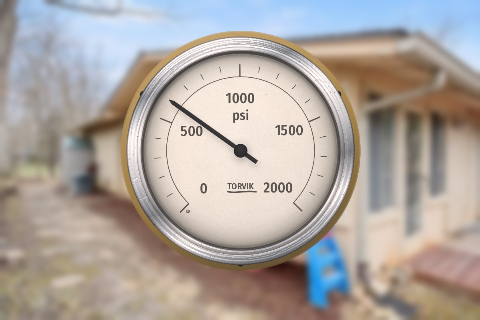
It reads 600 psi
